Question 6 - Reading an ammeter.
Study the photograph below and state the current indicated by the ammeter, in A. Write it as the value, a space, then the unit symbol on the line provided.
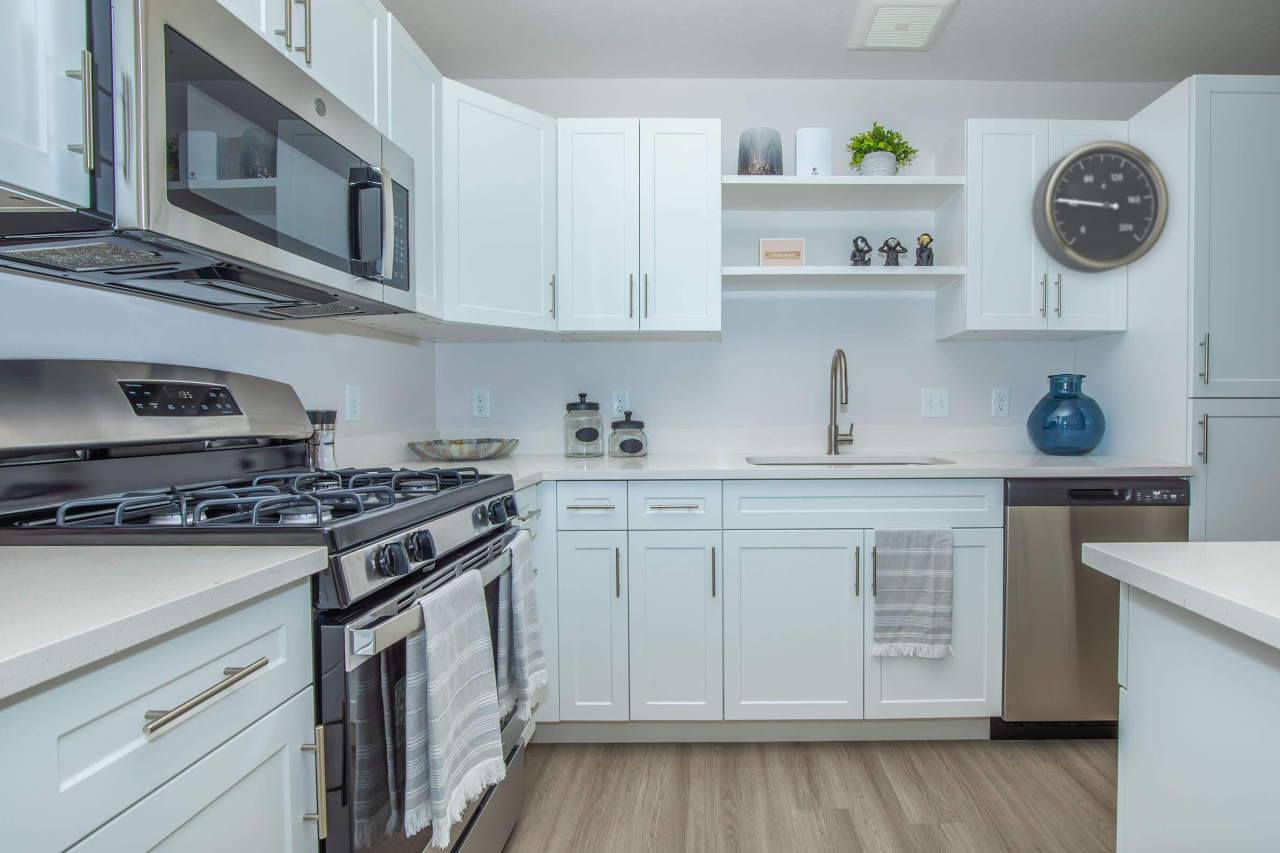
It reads 40 A
